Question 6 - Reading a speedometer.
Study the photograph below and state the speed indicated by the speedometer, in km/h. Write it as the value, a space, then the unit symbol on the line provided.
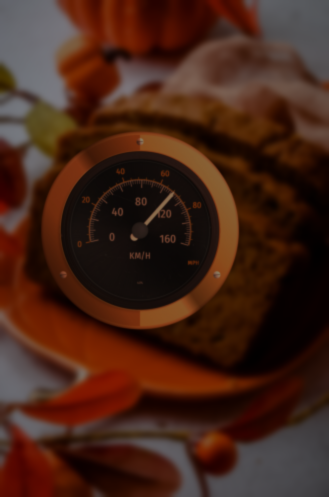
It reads 110 km/h
